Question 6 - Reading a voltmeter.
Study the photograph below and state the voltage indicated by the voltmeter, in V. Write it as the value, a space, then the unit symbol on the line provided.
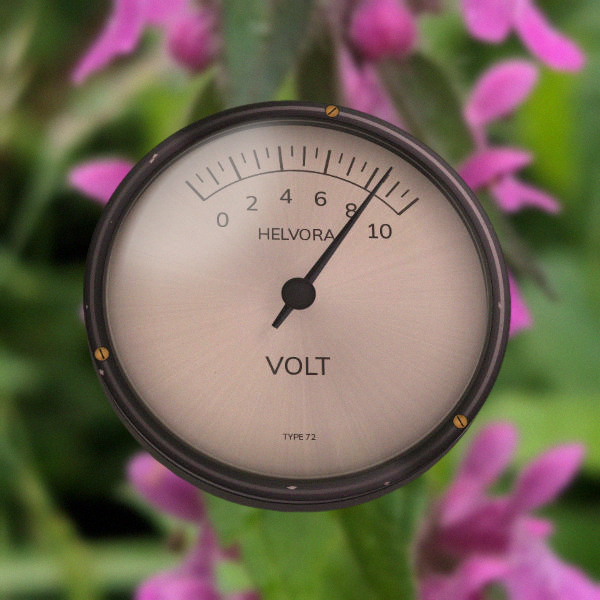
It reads 8.5 V
